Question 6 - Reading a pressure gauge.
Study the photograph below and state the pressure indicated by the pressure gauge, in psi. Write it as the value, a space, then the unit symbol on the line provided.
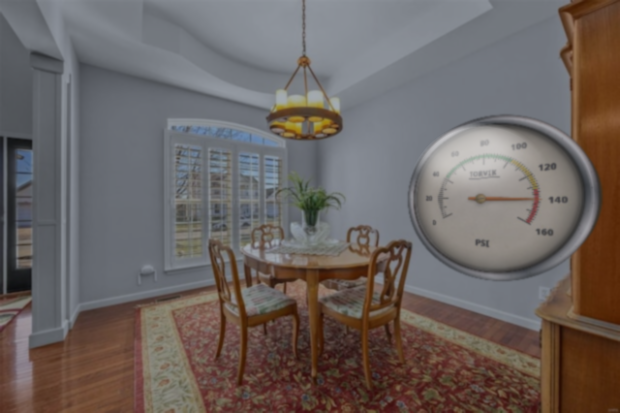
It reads 140 psi
